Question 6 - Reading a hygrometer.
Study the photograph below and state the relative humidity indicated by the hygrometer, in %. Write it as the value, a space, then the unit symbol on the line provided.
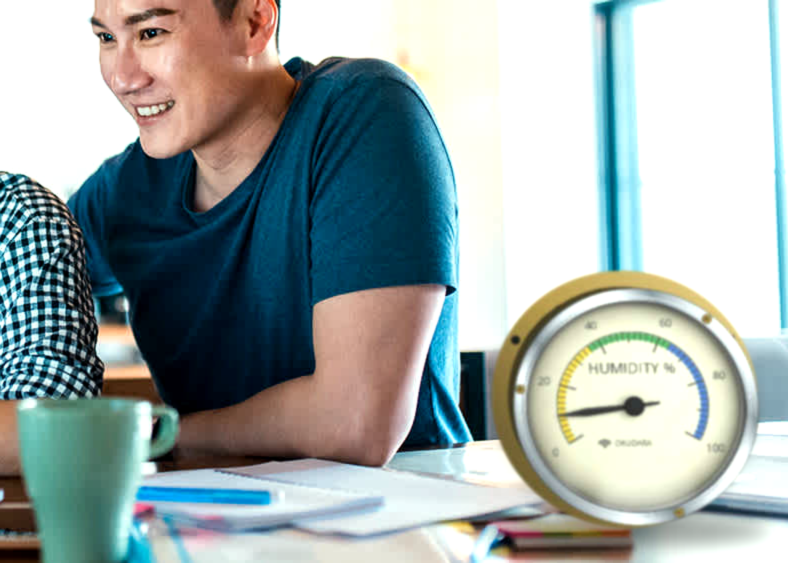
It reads 10 %
